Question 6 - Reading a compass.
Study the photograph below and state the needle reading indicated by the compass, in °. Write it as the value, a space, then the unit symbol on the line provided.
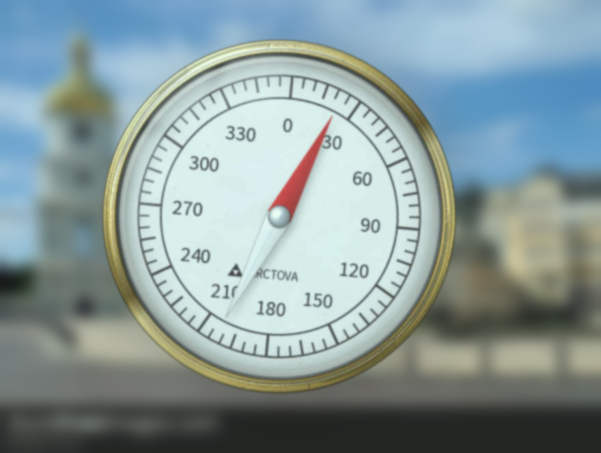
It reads 22.5 °
